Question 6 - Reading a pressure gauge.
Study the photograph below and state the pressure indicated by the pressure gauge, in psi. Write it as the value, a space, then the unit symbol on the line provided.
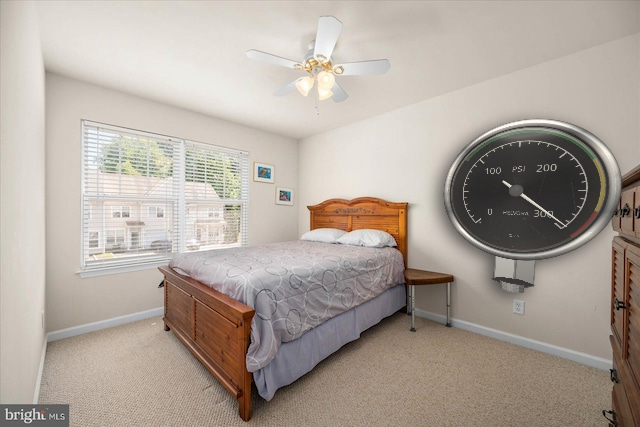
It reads 295 psi
